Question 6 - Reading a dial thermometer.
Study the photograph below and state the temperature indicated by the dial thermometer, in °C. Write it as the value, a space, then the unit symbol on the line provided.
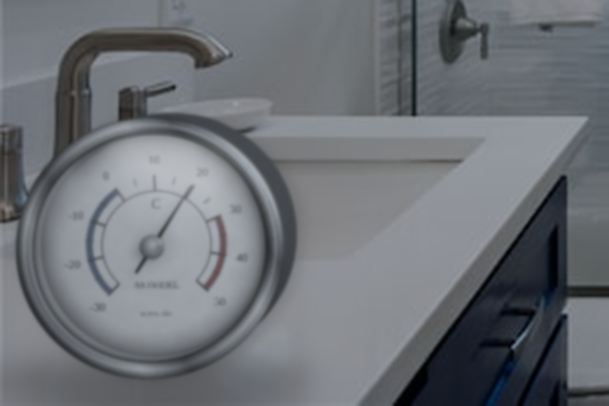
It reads 20 °C
